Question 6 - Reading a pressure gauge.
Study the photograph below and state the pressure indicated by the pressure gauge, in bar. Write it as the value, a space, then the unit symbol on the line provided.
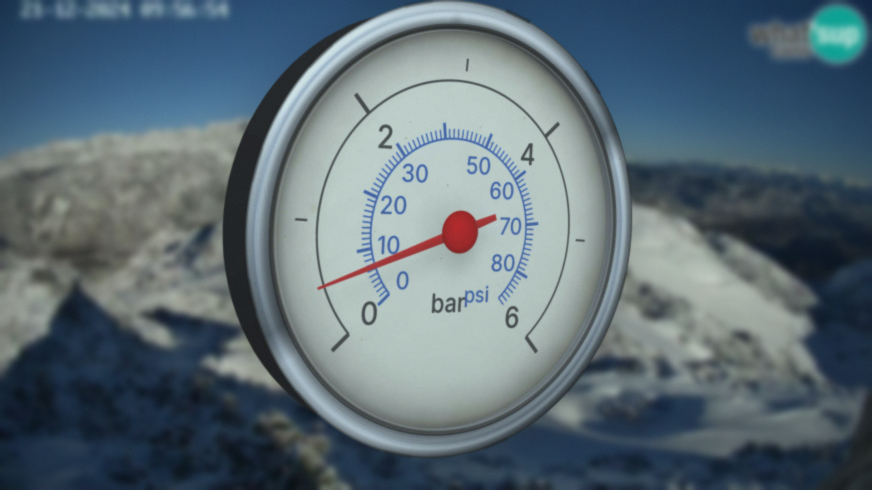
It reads 0.5 bar
